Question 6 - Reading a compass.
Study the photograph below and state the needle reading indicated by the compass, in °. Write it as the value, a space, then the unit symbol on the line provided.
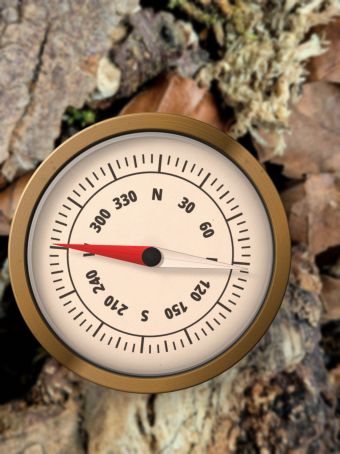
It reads 272.5 °
